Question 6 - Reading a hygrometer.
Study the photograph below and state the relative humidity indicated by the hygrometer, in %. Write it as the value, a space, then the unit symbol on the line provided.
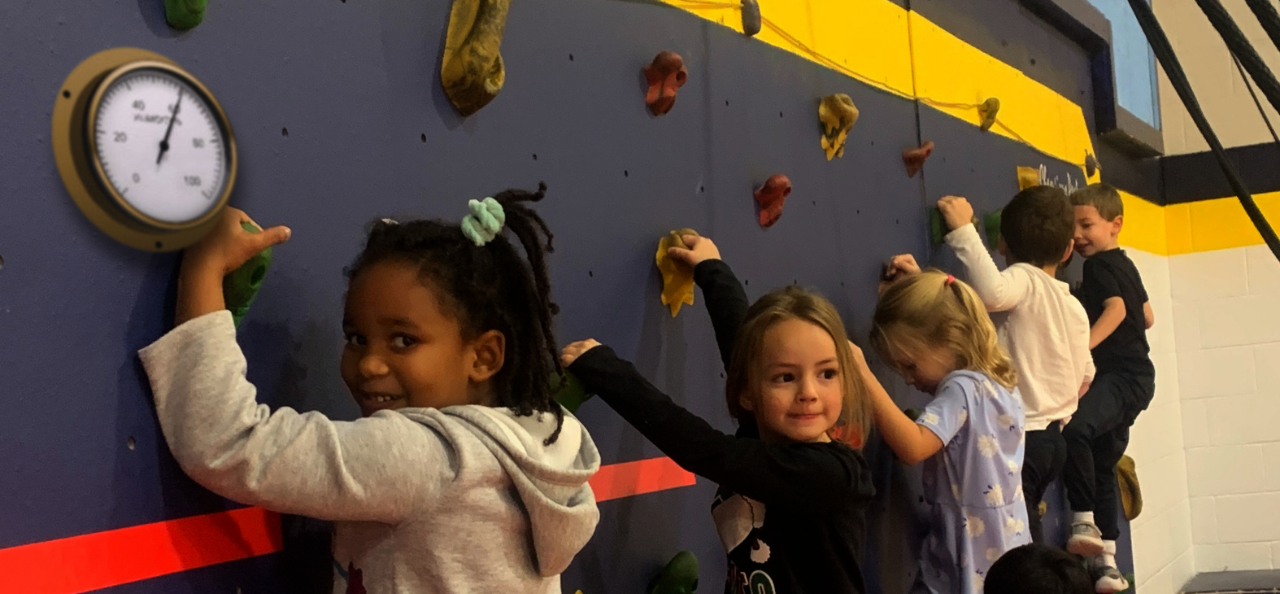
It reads 60 %
